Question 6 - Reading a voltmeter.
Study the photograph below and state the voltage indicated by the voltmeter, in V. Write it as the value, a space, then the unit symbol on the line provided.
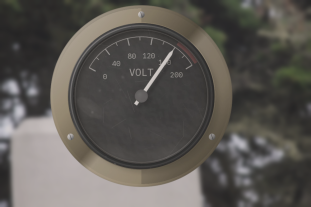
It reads 160 V
